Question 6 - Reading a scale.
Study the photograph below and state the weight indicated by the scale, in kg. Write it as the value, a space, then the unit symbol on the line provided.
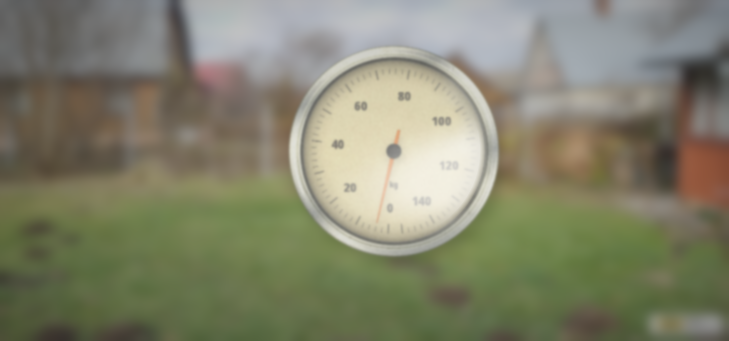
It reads 4 kg
